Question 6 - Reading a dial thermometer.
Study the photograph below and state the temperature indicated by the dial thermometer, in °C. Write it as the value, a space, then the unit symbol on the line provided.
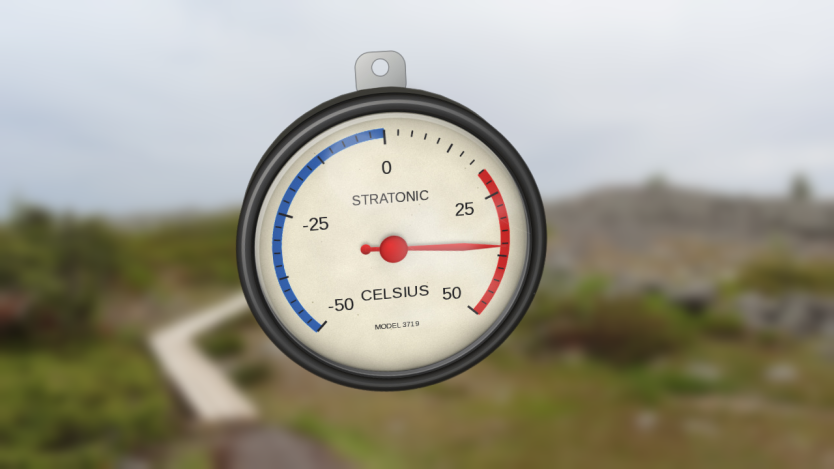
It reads 35 °C
